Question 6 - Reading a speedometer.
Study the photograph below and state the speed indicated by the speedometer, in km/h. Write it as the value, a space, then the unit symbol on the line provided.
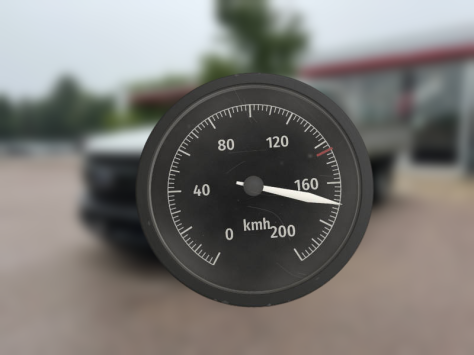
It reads 170 km/h
